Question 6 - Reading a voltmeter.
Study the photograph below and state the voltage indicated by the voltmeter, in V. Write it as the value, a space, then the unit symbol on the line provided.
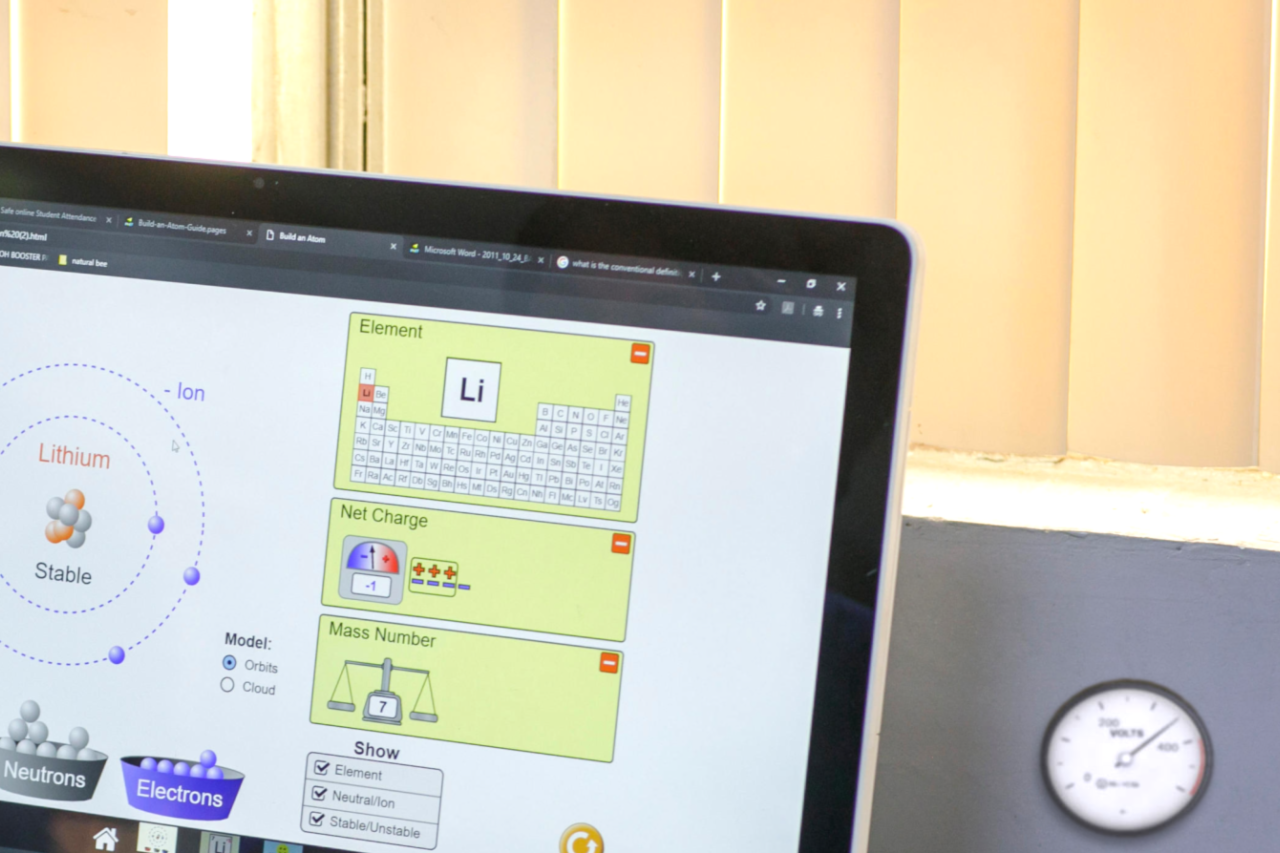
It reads 350 V
